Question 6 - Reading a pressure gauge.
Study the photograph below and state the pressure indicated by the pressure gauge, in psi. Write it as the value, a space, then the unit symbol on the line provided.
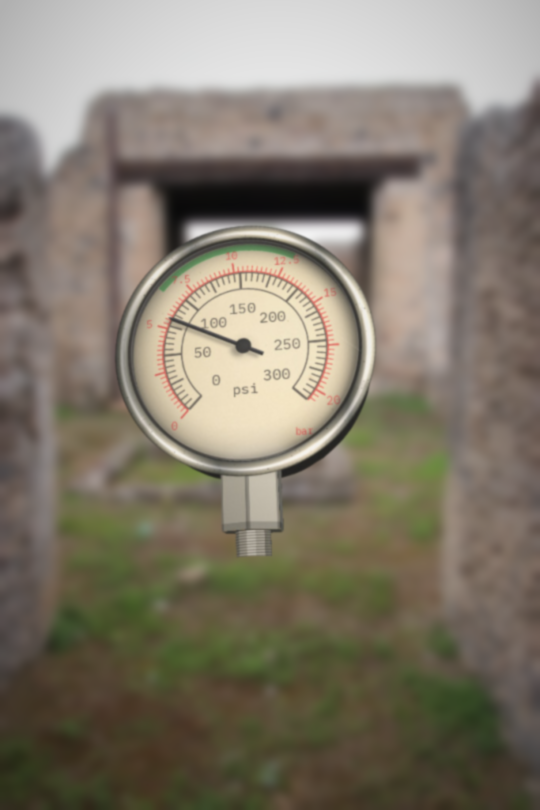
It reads 80 psi
